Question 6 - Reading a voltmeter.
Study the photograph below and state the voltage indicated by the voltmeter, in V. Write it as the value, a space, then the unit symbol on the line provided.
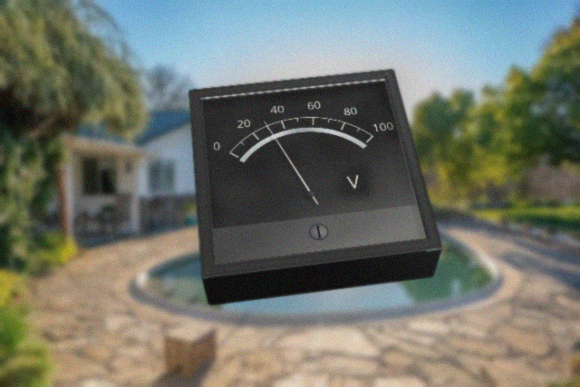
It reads 30 V
